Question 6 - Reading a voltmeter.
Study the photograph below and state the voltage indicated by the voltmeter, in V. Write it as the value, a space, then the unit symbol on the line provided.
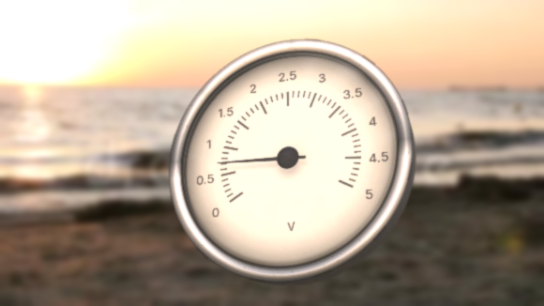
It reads 0.7 V
